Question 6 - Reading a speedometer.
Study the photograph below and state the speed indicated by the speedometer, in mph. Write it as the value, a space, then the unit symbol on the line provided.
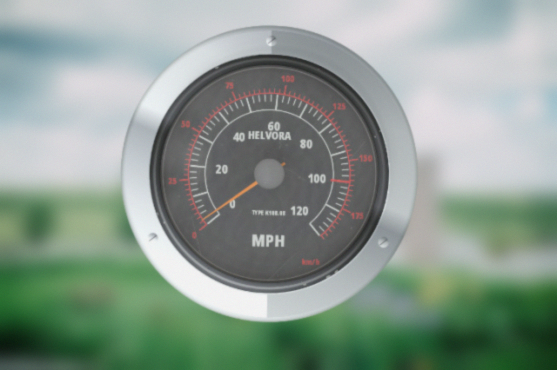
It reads 2 mph
